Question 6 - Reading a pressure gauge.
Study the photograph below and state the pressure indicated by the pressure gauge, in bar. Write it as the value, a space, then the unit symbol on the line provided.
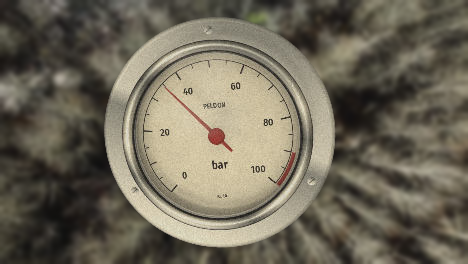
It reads 35 bar
